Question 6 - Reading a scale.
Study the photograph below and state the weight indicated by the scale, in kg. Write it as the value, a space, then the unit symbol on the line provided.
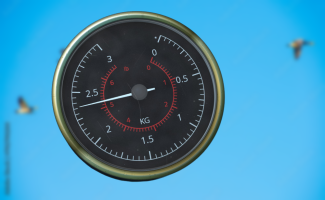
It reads 2.35 kg
